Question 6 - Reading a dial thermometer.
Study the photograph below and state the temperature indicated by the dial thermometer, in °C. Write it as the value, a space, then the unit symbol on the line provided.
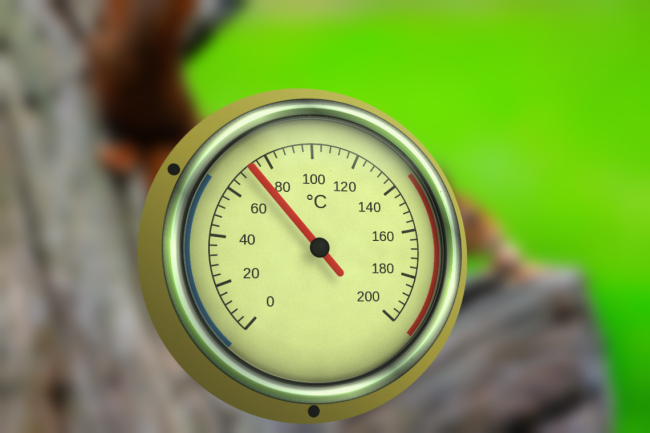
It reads 72 °C
